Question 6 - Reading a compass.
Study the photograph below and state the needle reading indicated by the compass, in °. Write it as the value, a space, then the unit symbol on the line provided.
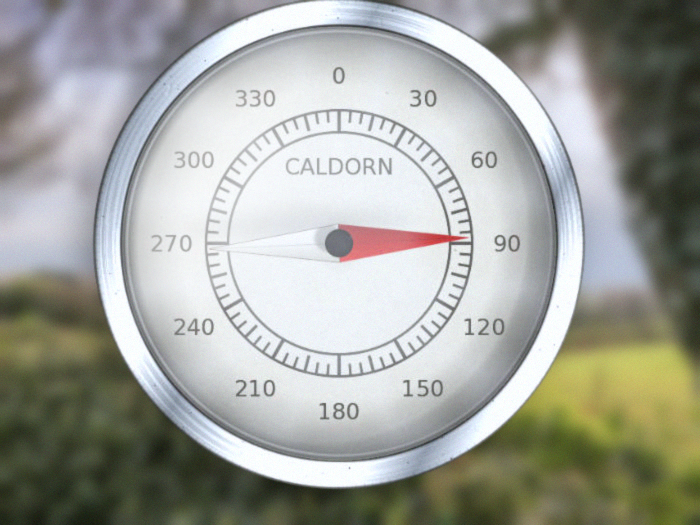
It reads 87.5 °
